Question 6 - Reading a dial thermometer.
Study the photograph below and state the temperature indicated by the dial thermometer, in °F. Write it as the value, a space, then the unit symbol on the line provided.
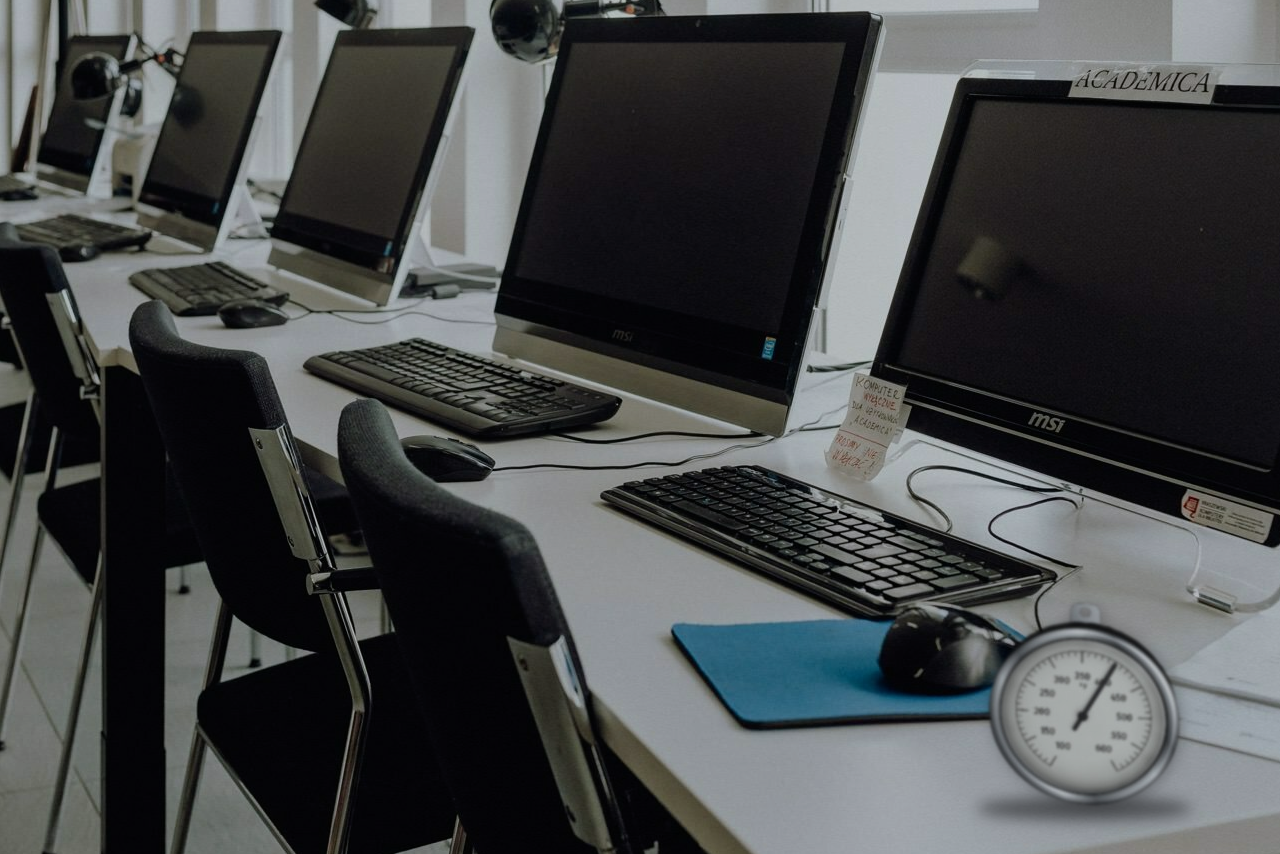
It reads 400 °F
